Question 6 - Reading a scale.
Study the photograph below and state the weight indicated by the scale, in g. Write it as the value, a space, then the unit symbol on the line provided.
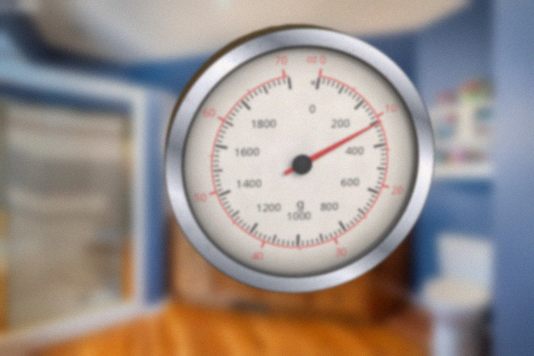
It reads 300 g
